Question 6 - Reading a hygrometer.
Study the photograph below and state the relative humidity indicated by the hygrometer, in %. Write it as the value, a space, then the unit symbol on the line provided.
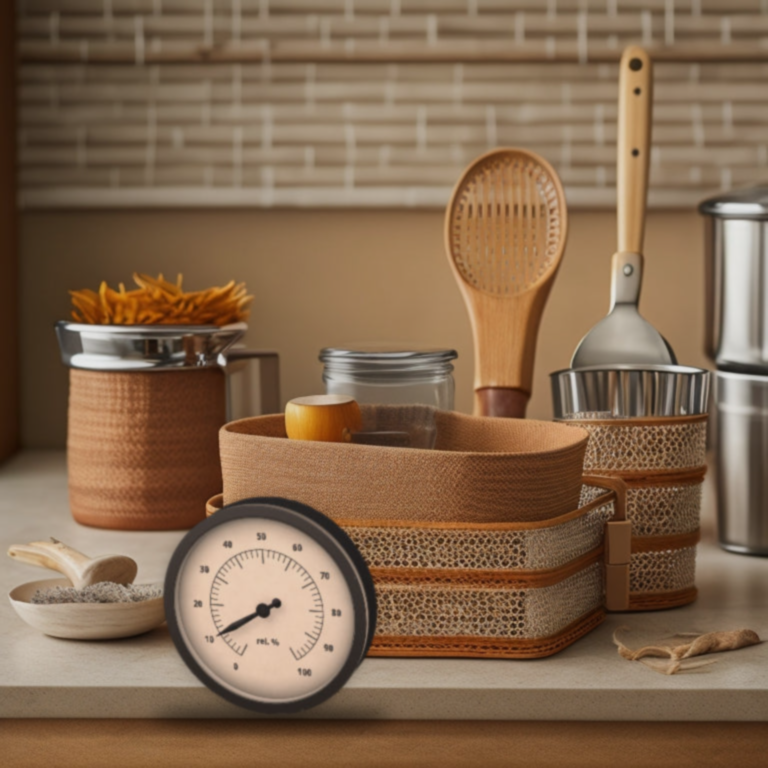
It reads 10 %
